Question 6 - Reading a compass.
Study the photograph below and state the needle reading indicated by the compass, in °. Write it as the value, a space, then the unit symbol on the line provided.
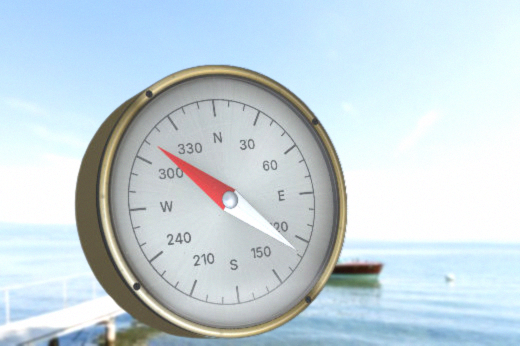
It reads 310 °
